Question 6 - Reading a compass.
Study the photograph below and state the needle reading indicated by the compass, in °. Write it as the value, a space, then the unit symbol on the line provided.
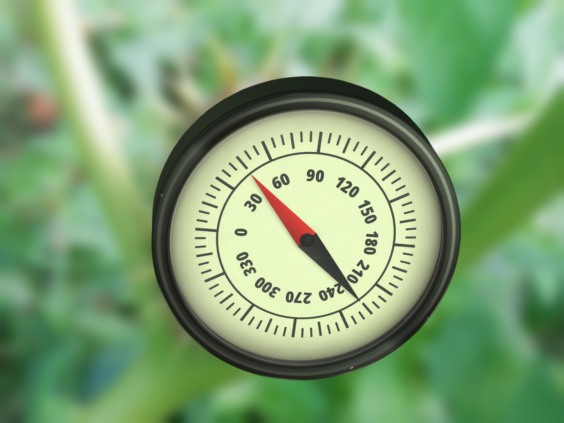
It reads 45 °
